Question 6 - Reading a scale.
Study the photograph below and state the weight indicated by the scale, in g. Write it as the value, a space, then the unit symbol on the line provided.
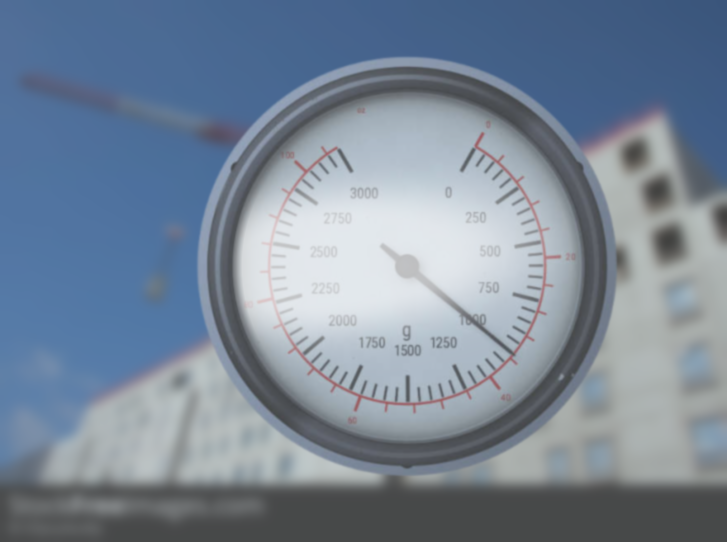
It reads 1000 g
